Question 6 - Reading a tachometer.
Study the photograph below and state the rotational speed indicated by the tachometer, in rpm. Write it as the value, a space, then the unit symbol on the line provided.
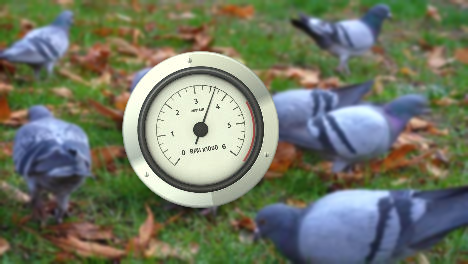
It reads 3625 rpm
